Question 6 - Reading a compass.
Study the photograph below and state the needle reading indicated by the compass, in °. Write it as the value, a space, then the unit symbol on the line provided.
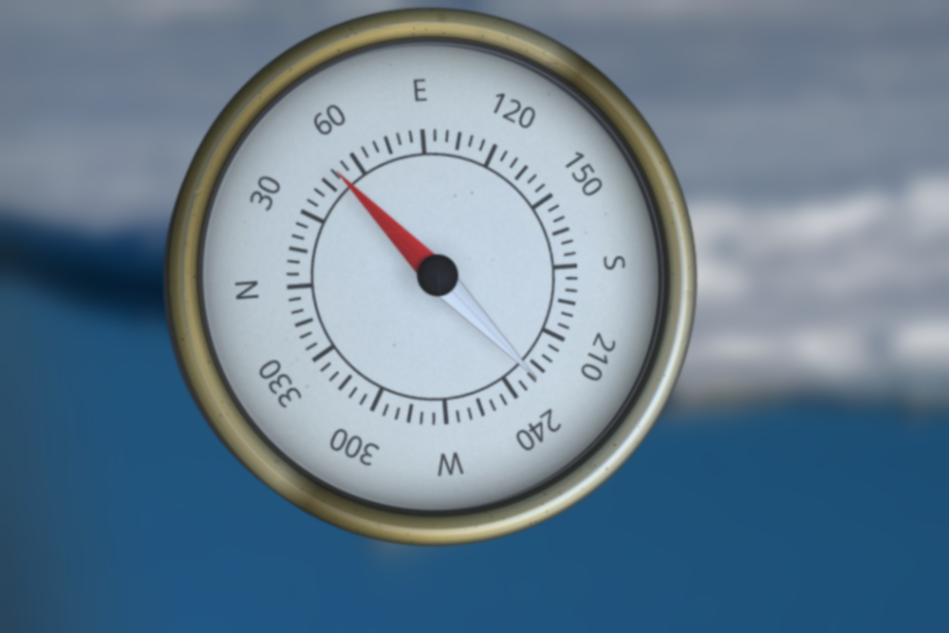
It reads 50 °
